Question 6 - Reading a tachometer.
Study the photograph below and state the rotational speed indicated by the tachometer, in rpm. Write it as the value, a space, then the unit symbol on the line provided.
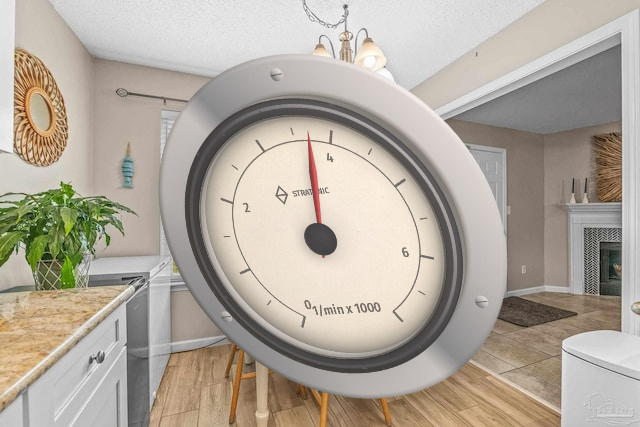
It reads 3750 rpm
